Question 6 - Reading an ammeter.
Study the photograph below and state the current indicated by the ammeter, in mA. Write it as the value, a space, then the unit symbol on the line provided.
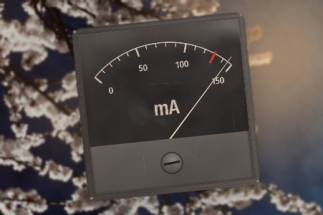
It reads 145 mA
